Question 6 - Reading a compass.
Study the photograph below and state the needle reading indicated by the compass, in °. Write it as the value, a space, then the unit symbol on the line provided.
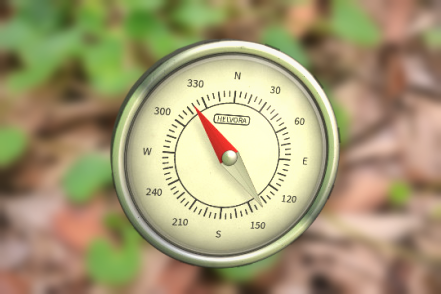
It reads 320 °
